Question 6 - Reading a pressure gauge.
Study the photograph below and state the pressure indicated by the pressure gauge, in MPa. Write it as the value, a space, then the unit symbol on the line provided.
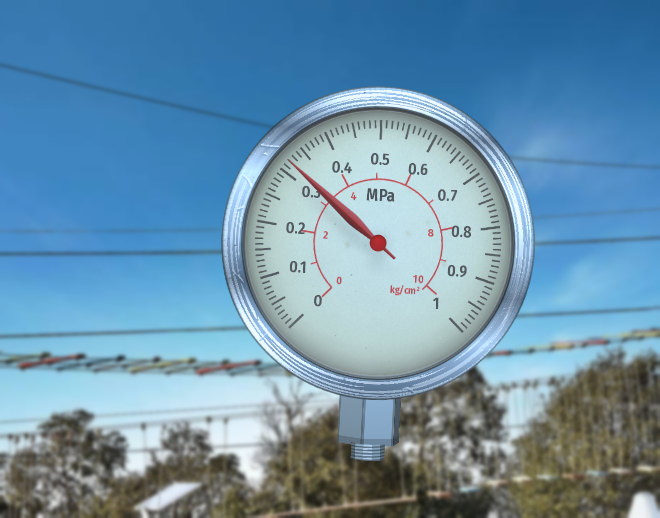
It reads 0.32 MPa
